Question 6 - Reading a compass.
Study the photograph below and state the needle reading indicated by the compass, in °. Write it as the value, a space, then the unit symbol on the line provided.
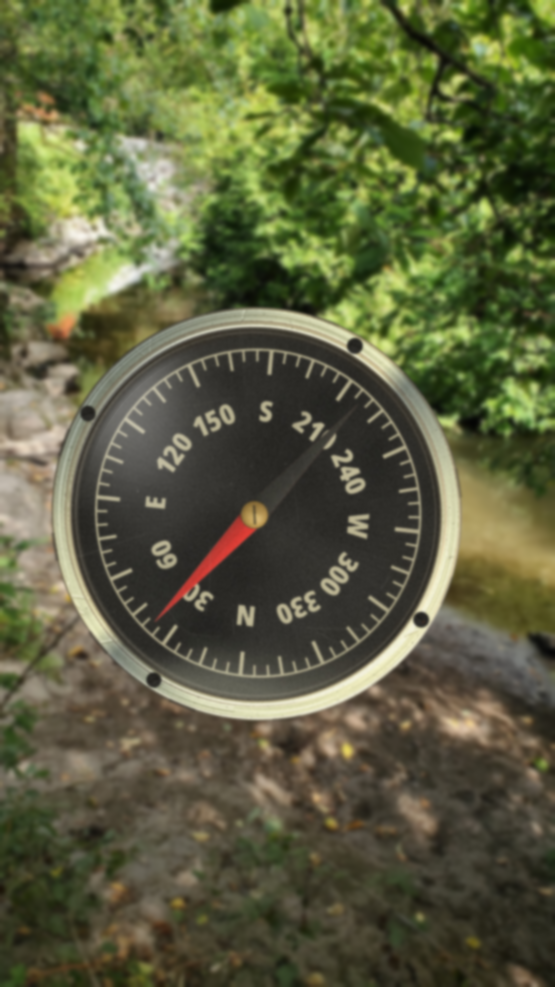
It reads 37.5 °
